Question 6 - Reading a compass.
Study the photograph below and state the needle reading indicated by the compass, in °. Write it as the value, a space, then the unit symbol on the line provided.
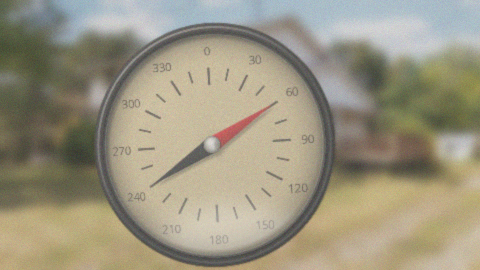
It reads 60 °
